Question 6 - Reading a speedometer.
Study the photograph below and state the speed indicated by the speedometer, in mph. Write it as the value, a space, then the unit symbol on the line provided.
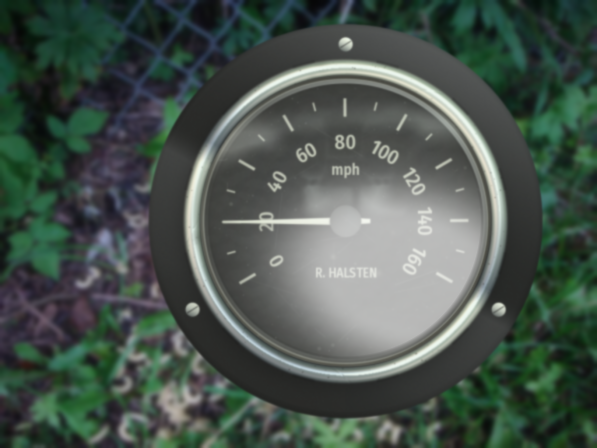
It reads 20 mph
